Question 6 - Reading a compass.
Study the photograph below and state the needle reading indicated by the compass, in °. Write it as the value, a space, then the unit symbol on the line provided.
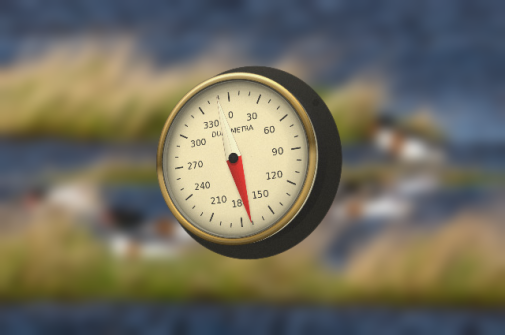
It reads 170 °
